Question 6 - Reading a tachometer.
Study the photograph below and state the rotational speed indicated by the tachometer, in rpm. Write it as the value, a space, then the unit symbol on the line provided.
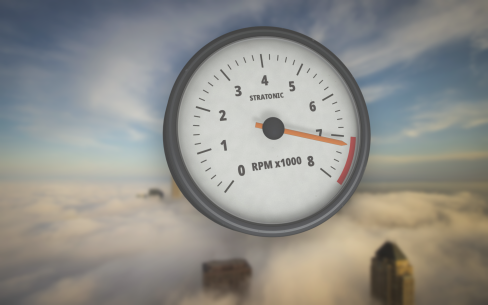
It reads 7200 rpm
